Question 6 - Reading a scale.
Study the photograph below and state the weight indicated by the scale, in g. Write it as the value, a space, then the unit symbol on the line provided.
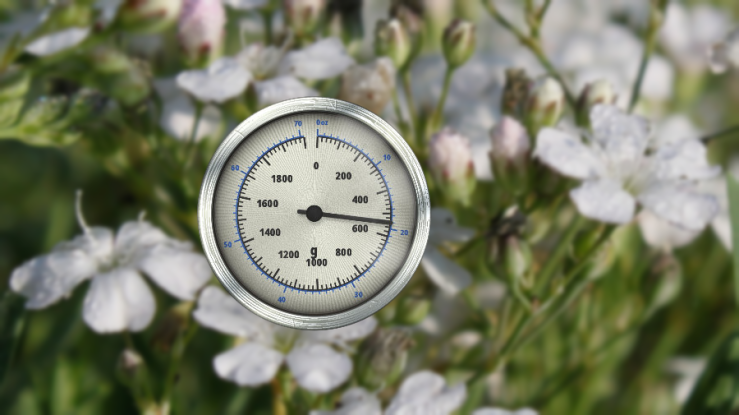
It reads 540 g
